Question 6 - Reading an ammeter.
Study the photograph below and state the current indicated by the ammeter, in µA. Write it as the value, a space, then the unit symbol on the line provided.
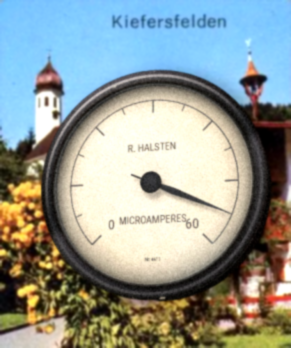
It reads 55 µA
